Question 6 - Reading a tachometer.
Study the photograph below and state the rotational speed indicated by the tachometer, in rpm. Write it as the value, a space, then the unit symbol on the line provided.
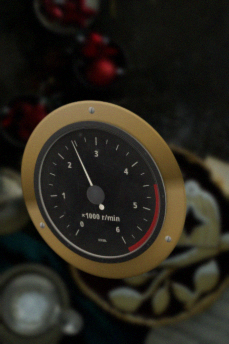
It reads 2500 rpm
